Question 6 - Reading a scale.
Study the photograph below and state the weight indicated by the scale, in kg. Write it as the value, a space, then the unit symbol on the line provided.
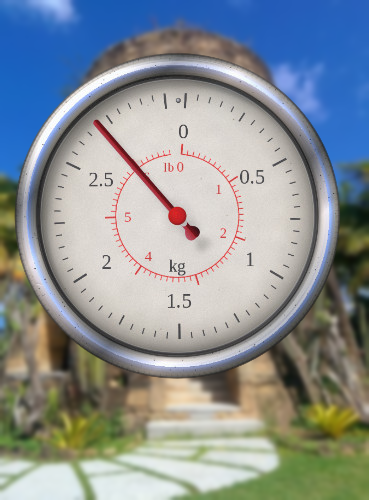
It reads 2.7 kg
